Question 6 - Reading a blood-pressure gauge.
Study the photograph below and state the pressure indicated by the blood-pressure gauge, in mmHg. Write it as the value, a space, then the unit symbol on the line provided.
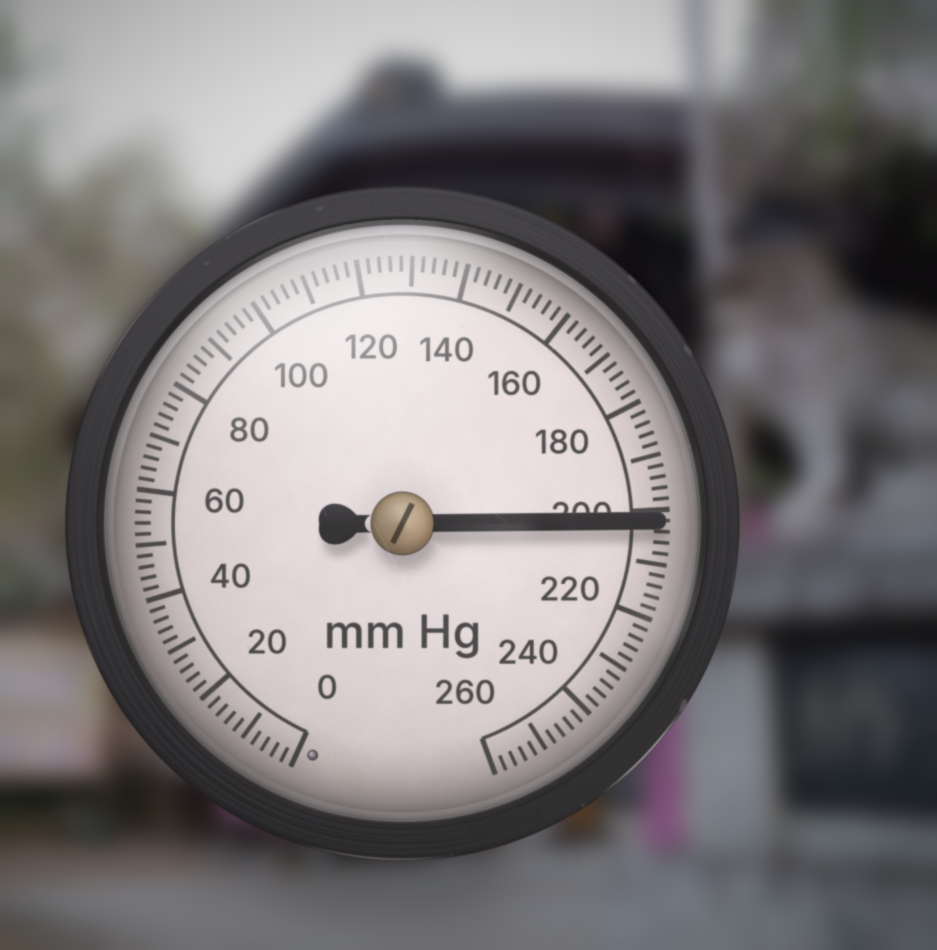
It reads 202 mmHg
